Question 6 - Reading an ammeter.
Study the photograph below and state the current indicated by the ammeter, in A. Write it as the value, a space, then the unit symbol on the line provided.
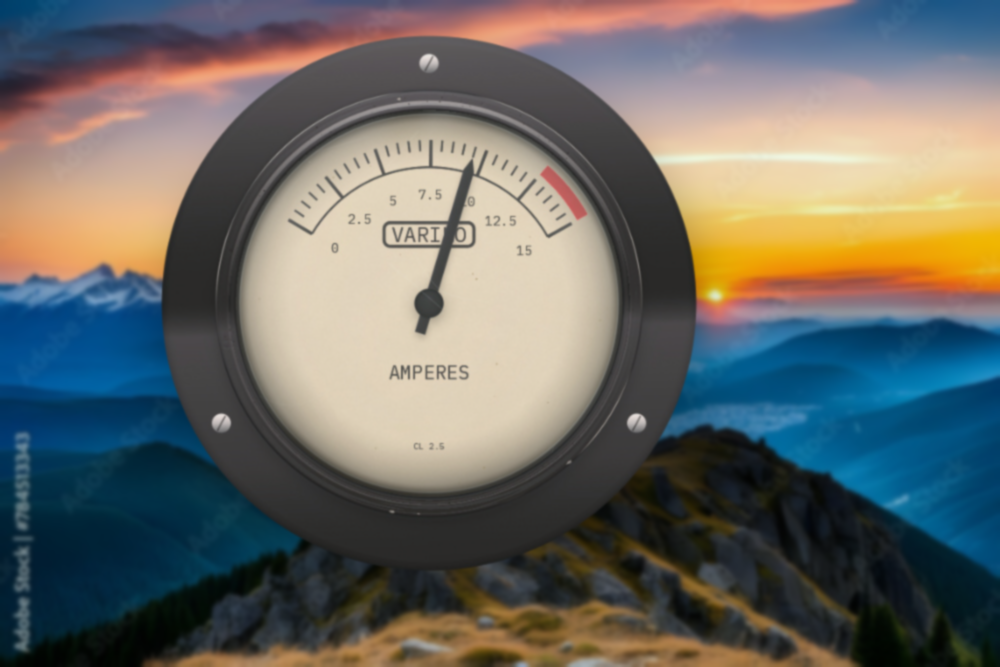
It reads 9.5 A
